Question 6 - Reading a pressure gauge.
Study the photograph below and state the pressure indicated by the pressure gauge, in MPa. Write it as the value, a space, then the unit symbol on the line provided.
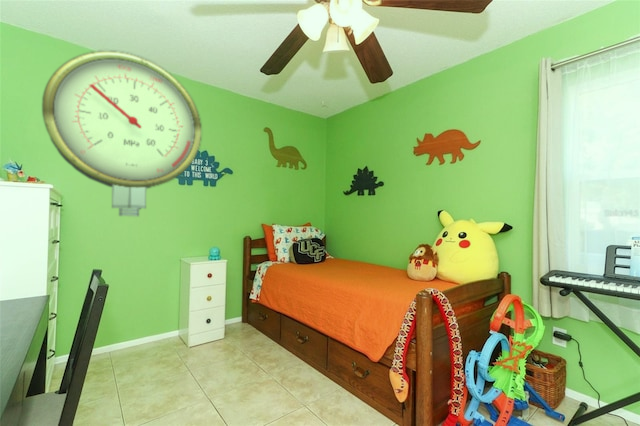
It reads 18 MPa
